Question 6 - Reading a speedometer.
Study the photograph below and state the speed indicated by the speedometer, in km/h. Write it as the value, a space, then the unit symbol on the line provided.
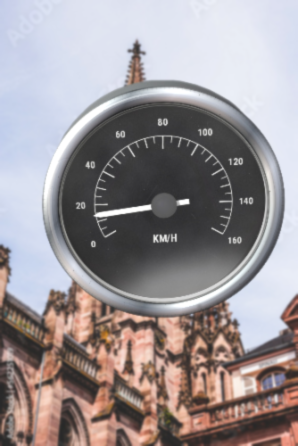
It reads 15 km/h
